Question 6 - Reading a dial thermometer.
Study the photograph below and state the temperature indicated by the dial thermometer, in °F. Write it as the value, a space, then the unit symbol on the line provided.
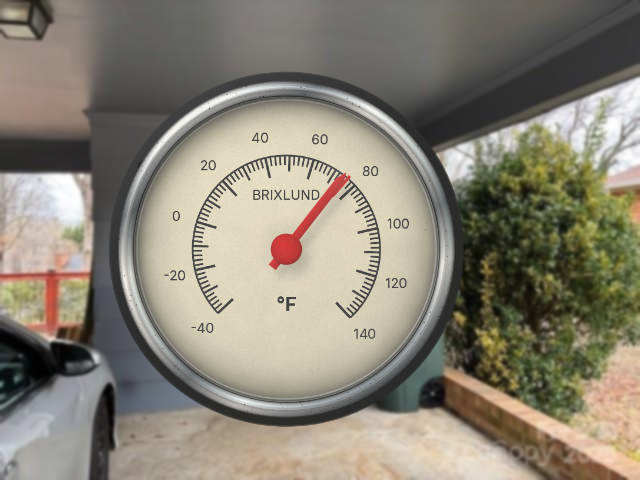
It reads 74 °F
